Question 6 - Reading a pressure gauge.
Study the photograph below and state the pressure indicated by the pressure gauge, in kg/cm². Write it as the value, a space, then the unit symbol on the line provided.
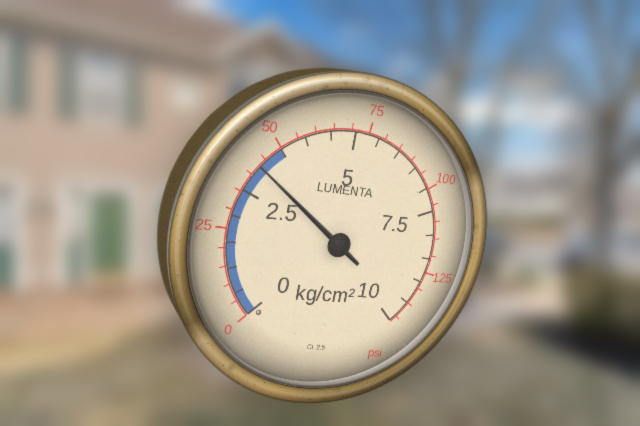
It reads 3 kg/cm²
